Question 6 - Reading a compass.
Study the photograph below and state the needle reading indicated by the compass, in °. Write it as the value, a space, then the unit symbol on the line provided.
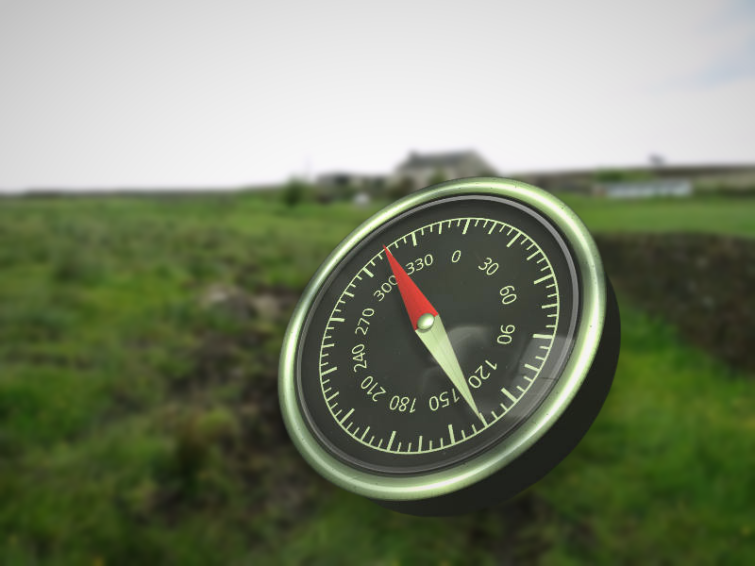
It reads 315 °
